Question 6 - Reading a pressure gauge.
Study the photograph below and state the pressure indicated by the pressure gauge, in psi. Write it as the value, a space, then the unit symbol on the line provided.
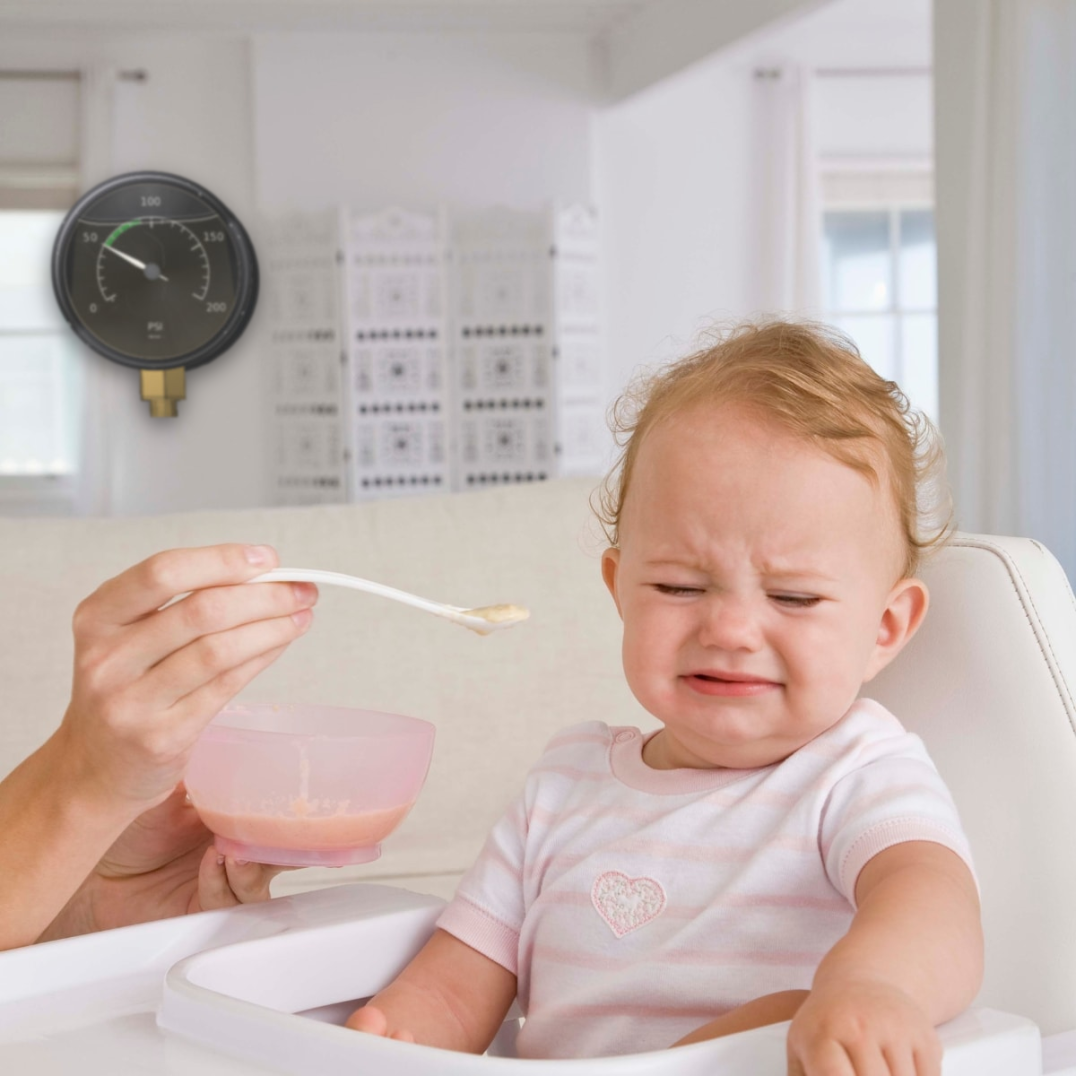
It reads 50 psi
